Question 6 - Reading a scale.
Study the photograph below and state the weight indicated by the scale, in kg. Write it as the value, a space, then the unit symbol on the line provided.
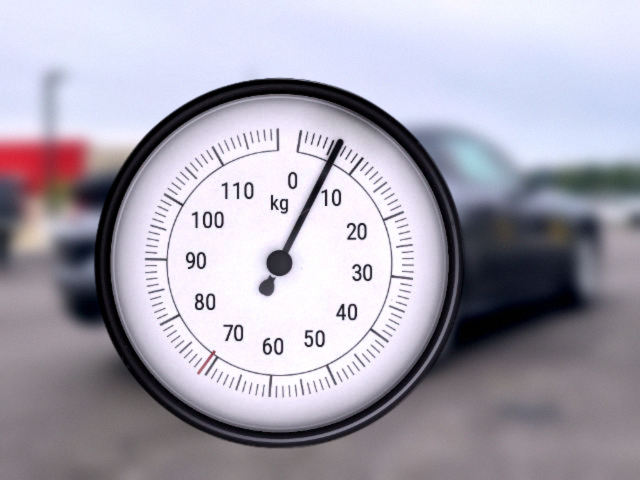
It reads 6 kg
